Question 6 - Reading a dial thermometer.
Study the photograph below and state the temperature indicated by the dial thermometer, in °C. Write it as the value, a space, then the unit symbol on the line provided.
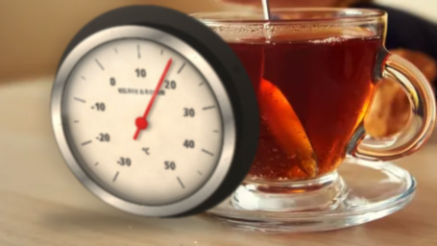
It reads 17.5 °C
